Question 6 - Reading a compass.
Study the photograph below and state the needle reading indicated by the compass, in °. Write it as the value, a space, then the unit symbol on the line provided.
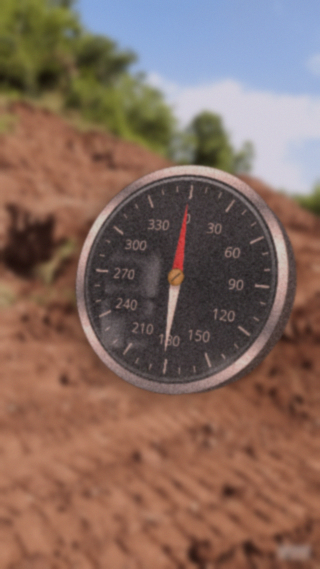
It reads 0 °
